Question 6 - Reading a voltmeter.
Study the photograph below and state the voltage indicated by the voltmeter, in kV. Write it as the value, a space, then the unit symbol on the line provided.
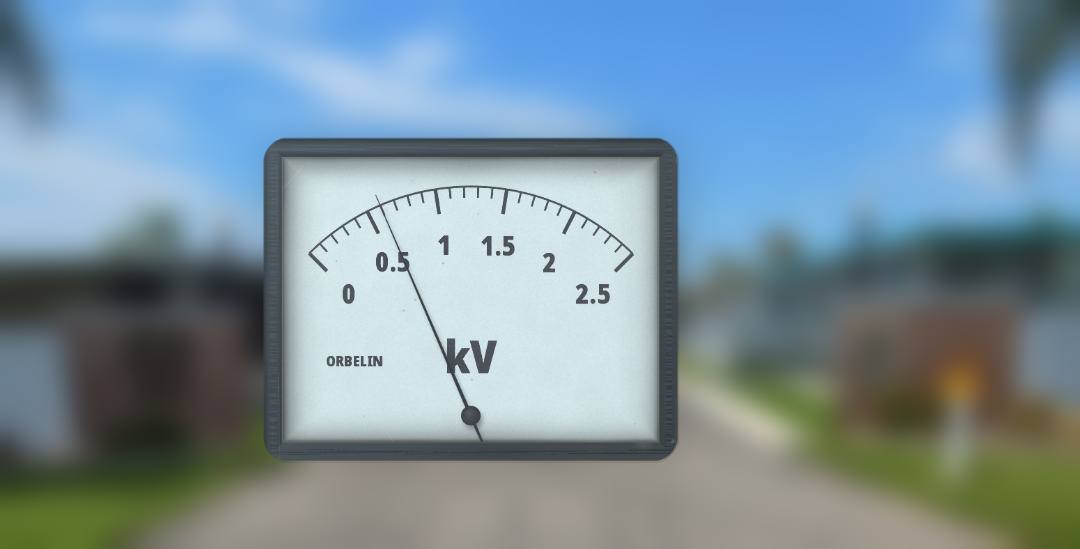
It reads 0.6 kV
